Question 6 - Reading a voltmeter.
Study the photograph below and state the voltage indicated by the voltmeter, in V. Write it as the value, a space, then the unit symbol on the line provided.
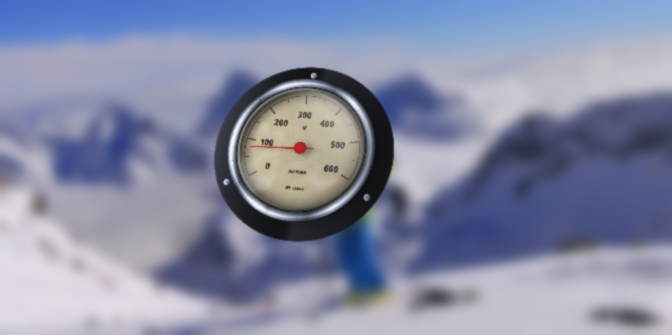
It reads 75 V
